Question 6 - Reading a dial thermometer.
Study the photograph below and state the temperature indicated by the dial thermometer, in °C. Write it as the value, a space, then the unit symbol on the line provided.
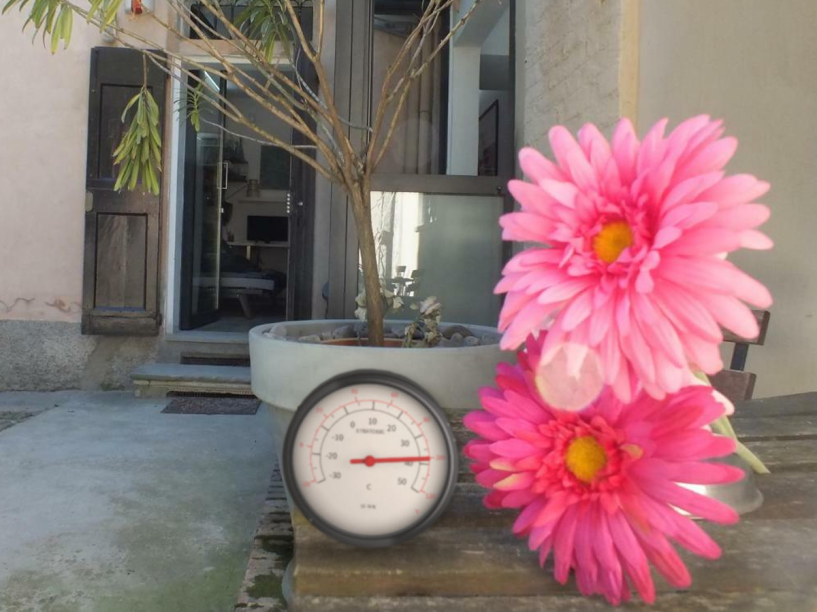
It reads 37.5 °C
